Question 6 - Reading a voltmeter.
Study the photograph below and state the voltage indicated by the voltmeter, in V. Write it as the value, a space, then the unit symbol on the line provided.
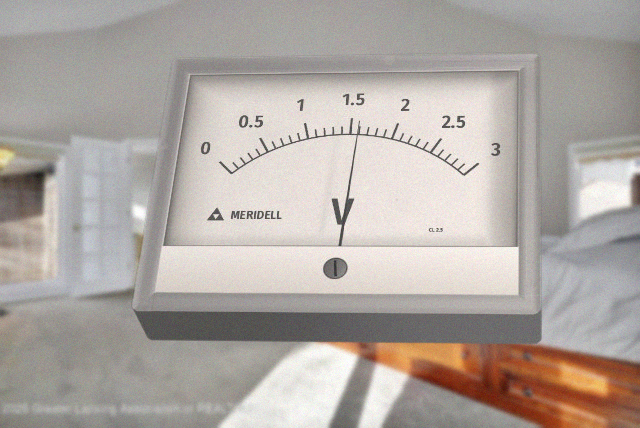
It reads 1.6 V
